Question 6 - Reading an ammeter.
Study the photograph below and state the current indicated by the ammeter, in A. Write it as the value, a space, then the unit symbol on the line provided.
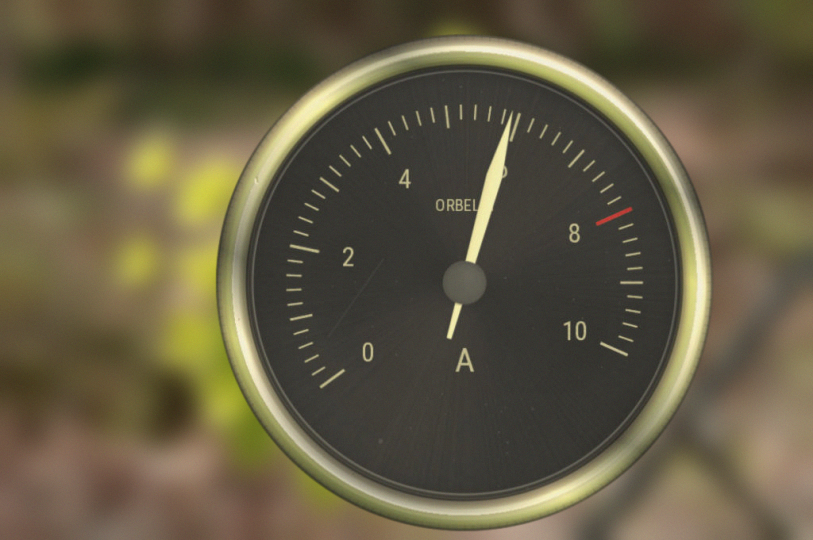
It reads 5.9 A
